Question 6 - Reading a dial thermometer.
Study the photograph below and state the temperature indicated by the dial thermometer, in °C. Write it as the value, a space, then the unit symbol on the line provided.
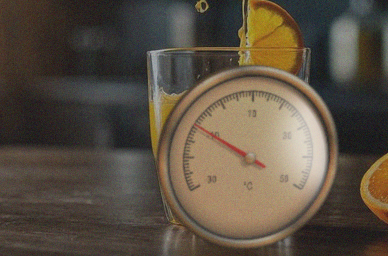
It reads -10 °C
